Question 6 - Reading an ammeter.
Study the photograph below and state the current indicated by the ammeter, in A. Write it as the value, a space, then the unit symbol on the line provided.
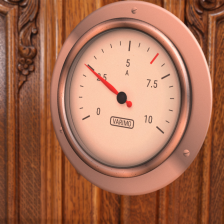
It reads 2.5 A
